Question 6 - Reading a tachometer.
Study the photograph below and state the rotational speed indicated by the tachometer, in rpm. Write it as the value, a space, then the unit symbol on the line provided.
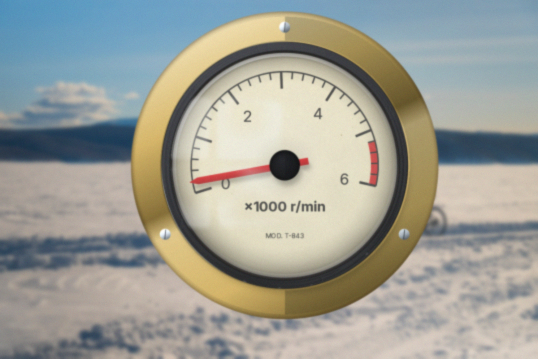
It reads 200 rpm
